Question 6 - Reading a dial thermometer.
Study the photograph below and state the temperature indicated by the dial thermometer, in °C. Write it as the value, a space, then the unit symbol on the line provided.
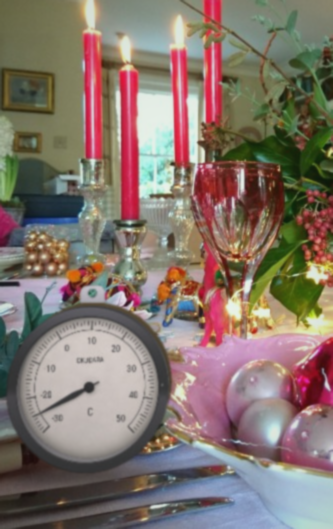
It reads -25 °C
